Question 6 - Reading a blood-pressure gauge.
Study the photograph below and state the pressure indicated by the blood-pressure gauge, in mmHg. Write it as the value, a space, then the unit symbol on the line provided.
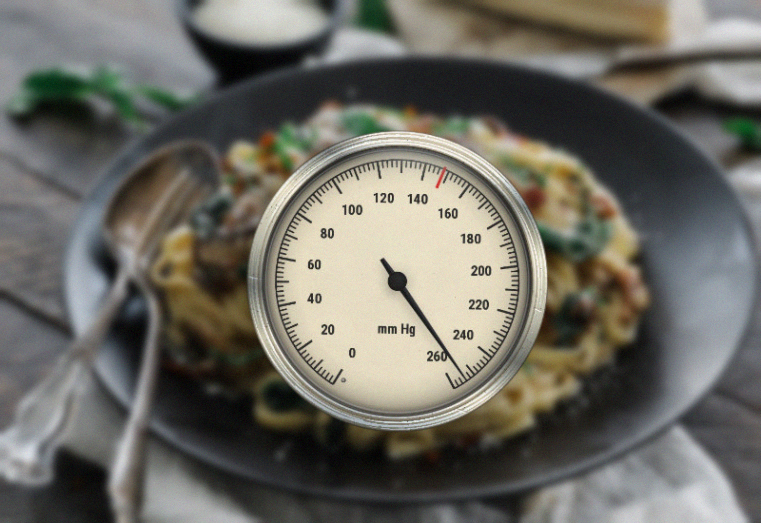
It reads 254 mmHg
